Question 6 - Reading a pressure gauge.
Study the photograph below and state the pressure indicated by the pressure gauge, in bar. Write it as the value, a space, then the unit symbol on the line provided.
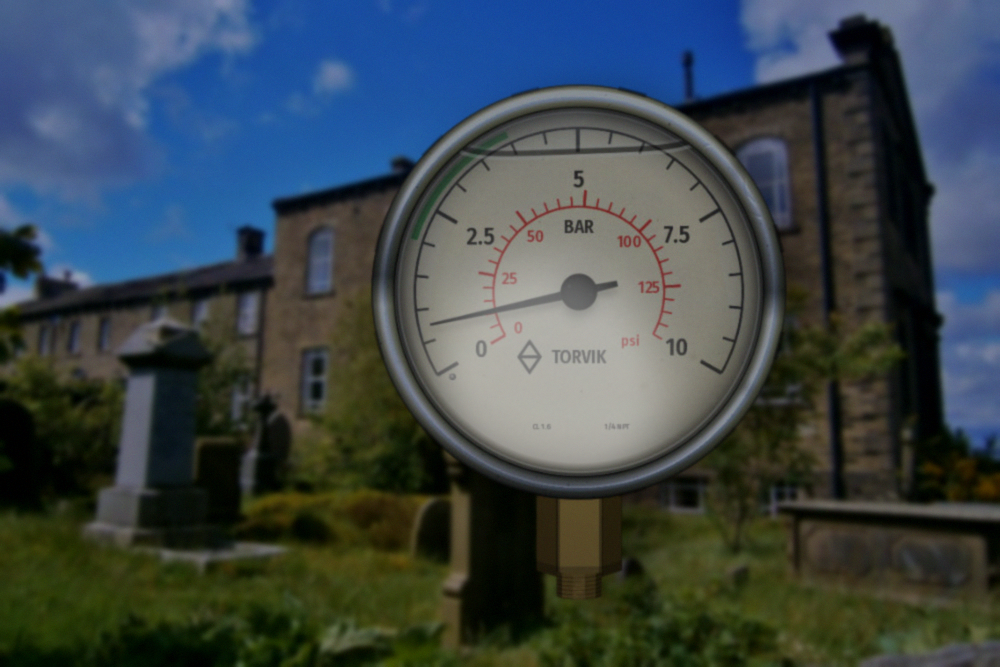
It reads 0.75 bar
